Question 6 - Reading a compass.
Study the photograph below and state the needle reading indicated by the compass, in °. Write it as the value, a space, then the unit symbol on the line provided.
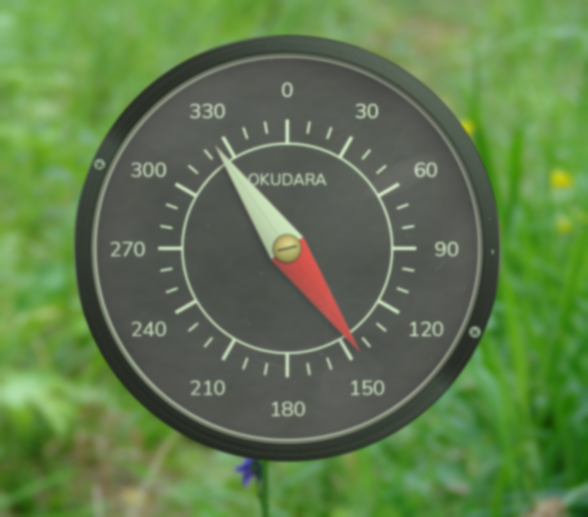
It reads 145 °
